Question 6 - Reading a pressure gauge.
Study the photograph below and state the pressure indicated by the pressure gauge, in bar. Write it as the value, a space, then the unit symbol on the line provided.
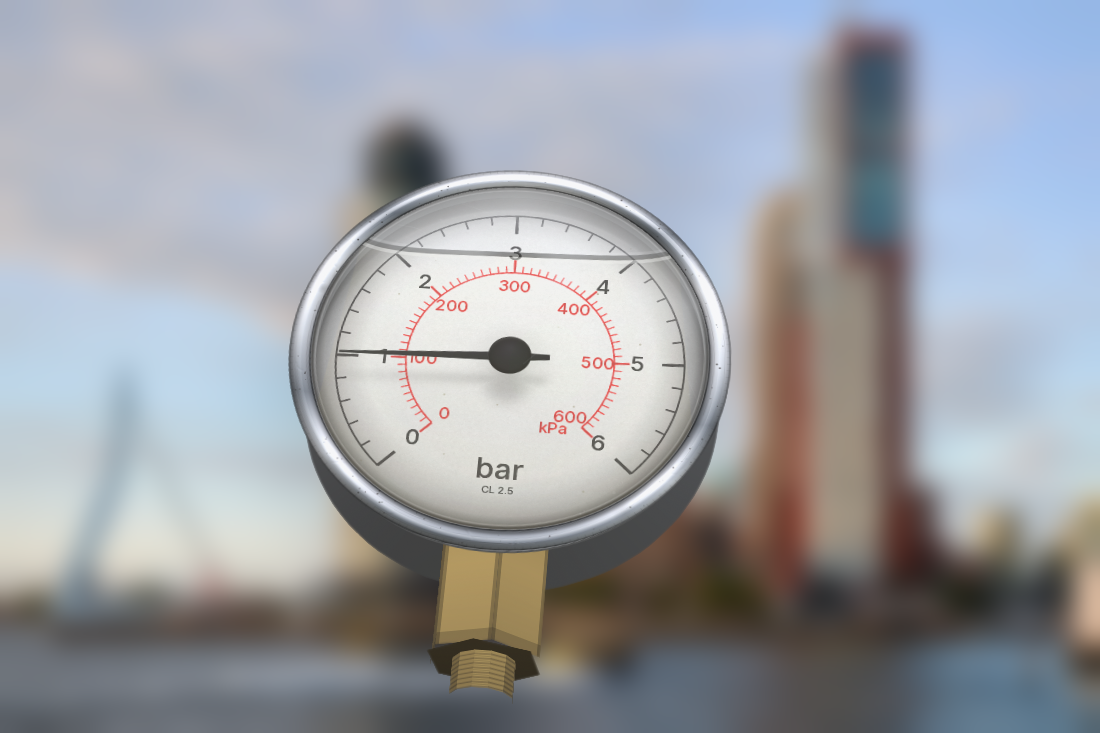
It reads 1 bar
